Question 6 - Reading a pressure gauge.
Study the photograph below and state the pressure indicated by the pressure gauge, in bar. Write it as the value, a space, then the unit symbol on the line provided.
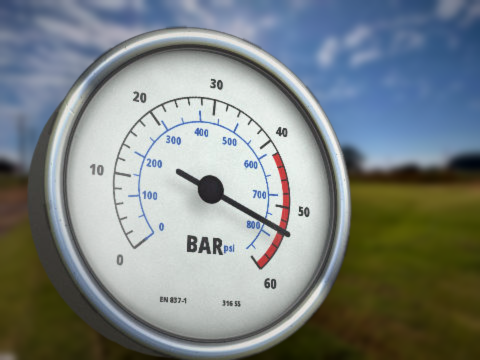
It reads 54 bar
